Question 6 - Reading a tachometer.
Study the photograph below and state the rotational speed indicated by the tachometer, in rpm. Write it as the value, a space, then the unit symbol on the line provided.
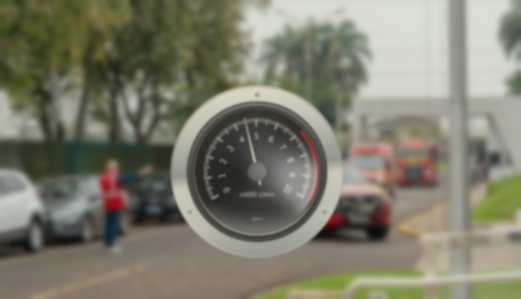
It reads 4500 rpm
